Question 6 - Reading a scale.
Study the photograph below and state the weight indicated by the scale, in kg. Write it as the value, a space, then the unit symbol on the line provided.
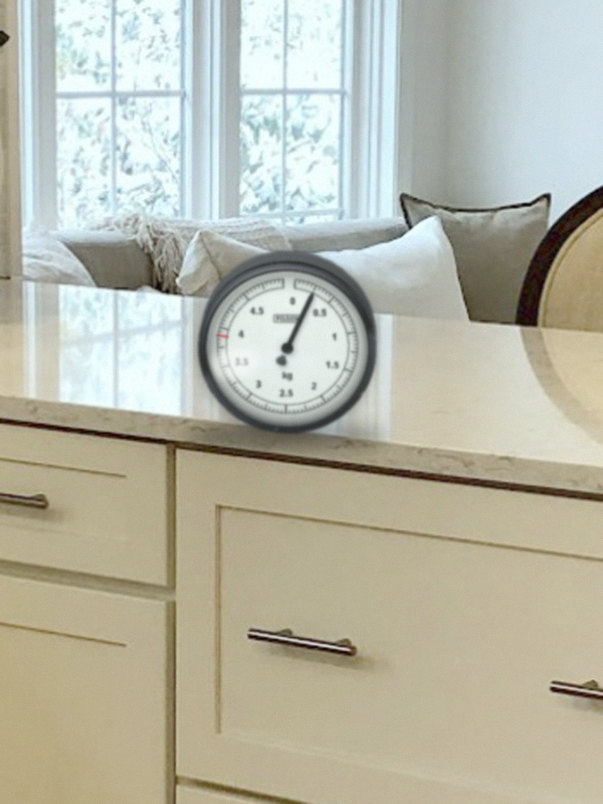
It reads 0.25 kg
